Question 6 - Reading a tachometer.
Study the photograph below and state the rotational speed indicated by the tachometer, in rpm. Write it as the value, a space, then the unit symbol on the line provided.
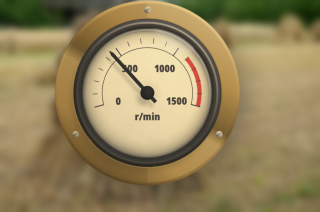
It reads 450 rpm
